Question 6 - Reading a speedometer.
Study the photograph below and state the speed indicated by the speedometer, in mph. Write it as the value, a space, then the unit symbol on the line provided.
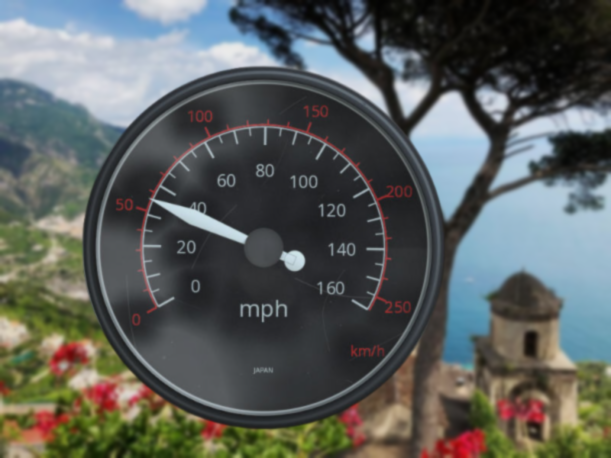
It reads 35 mph
